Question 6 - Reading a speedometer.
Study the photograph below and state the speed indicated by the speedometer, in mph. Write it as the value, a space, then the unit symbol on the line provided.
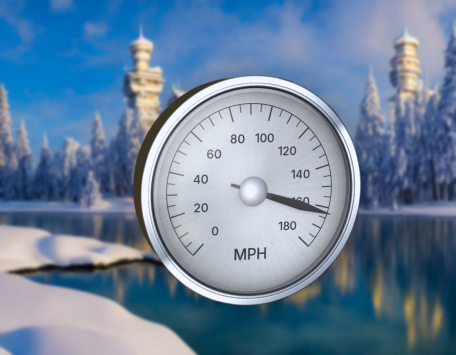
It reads 162.5 mph
